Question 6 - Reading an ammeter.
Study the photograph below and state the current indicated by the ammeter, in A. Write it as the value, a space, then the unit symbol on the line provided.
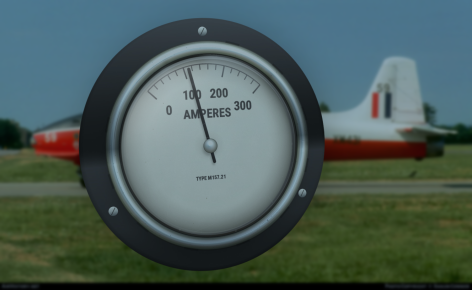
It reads 110 A
